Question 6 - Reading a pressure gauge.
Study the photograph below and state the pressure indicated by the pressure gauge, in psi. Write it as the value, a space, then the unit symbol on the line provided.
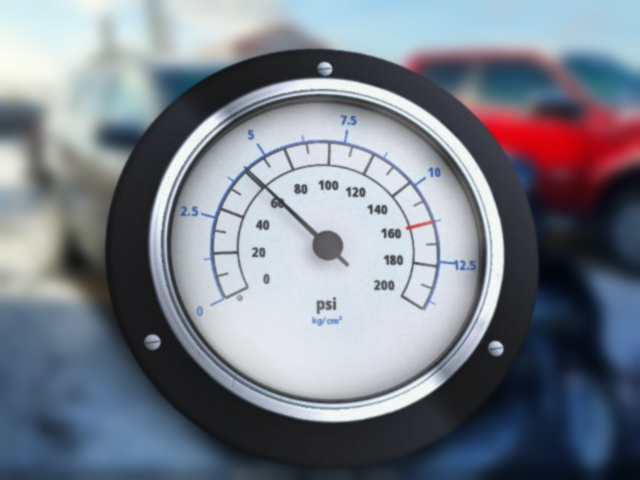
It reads 60 psi
